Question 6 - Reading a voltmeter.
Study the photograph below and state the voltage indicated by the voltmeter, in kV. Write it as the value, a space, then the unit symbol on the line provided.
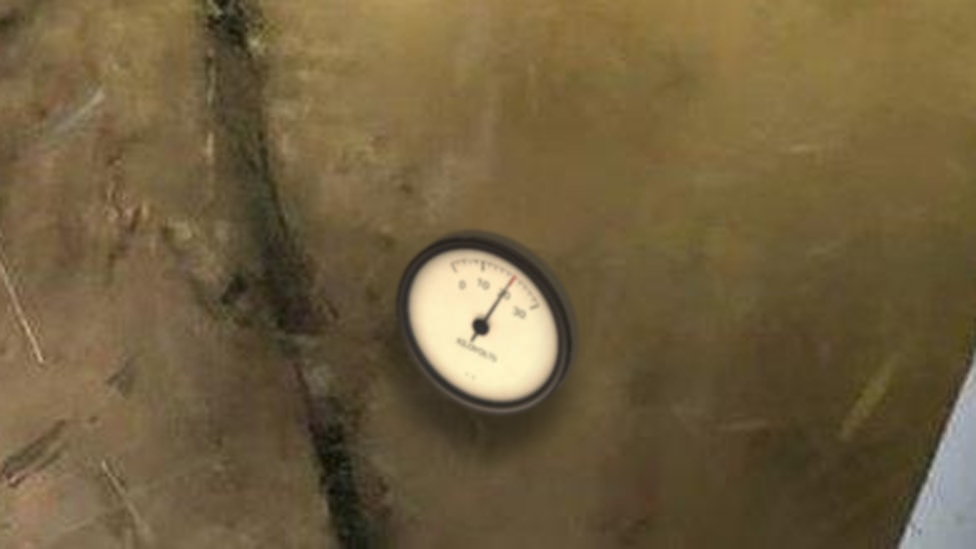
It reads 20 kV
